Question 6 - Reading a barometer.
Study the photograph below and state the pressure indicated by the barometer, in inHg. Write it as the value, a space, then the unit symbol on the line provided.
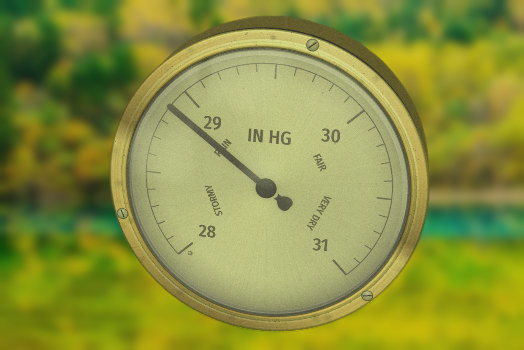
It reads 28.9 inHg
